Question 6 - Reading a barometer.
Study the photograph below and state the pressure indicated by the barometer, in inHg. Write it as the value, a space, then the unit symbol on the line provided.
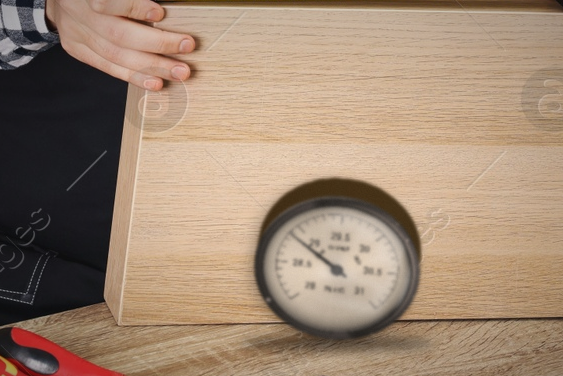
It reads 28.9 inHg
